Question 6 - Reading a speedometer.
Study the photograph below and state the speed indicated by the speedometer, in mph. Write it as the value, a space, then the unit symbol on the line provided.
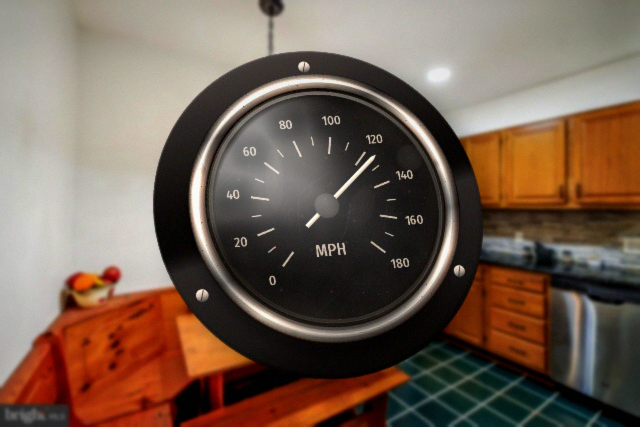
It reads 125 mph
